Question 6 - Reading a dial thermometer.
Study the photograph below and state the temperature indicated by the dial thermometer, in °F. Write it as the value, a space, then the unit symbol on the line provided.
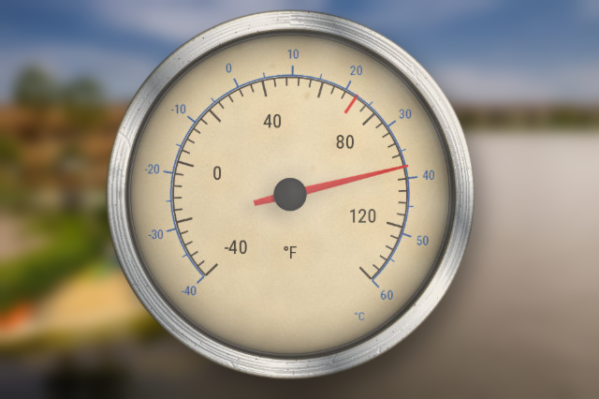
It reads 100 °F
